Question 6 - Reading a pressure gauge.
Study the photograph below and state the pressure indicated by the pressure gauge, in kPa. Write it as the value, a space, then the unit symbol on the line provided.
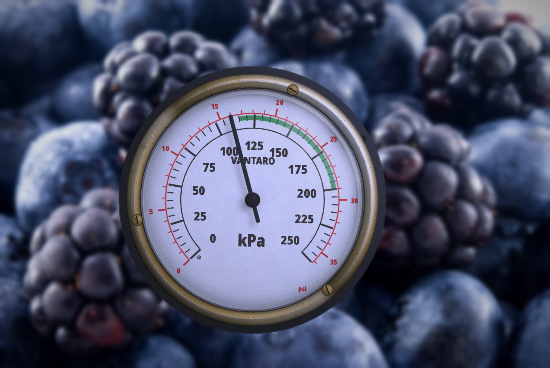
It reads 110 kPa
